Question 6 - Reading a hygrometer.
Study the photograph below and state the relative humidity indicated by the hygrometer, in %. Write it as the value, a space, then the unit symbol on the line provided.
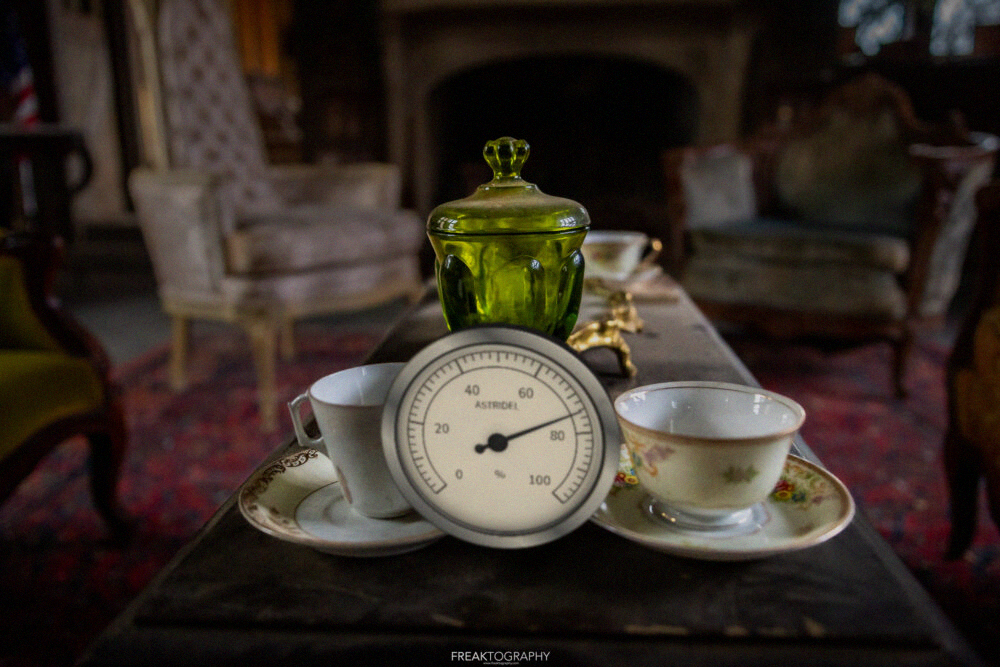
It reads 74 %
